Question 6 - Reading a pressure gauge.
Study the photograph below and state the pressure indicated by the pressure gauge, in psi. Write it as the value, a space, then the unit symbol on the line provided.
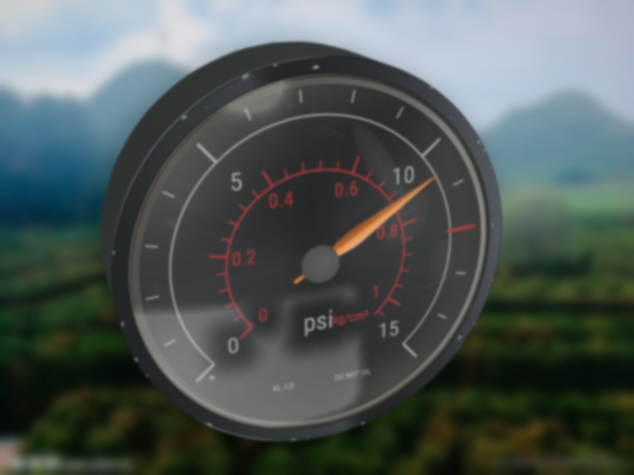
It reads 10.5 psi
